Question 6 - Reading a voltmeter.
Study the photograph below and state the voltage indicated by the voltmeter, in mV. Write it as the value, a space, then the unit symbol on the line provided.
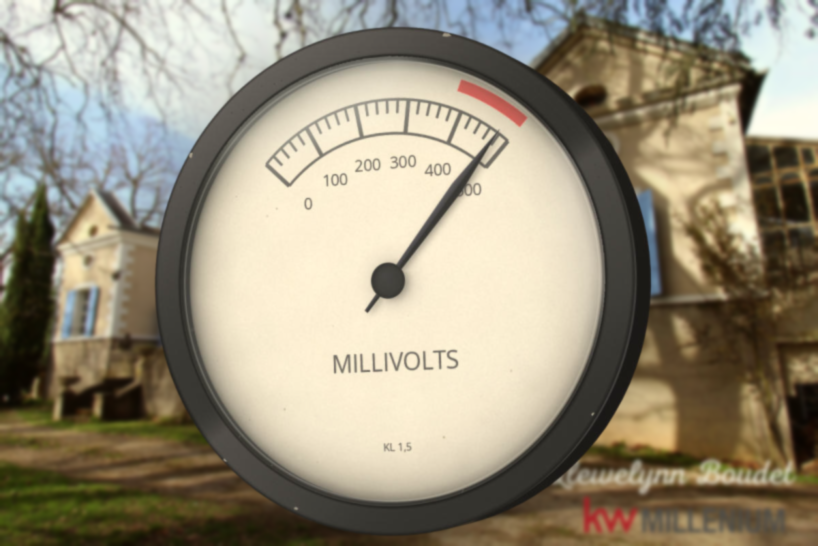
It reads 480 mV
